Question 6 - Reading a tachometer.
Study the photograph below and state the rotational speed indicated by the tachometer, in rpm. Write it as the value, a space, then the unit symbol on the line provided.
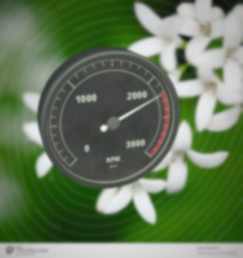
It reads 2200 rpm
